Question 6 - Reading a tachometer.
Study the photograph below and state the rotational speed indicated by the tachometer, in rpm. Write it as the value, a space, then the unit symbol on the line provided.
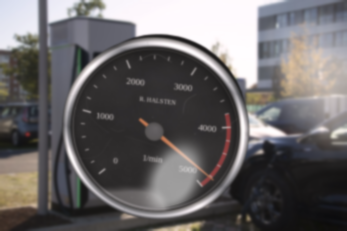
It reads 4800 rpm
